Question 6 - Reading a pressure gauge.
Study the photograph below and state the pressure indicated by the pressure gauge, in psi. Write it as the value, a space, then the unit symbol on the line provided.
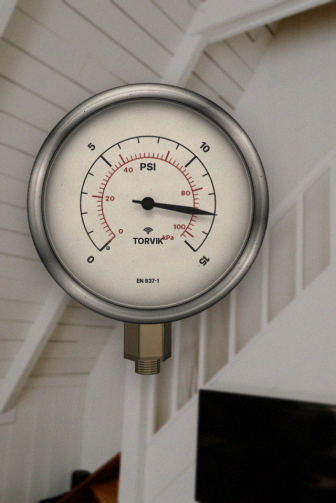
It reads 13 psi
